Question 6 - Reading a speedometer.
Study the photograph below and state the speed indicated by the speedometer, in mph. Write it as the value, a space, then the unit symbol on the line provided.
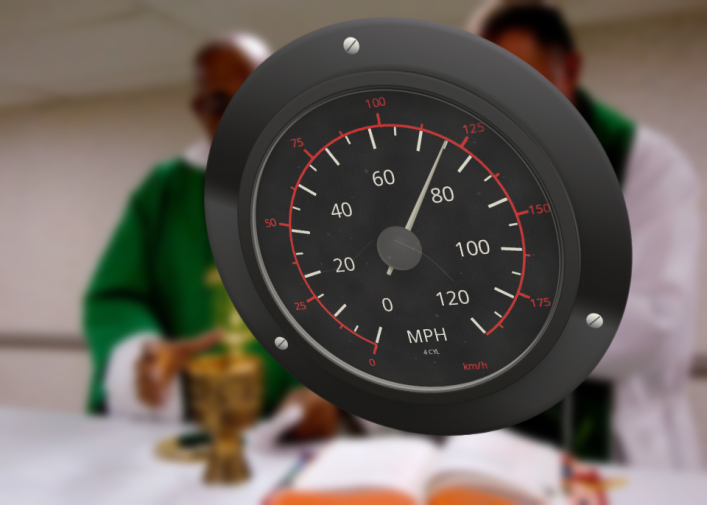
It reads 75 mph
